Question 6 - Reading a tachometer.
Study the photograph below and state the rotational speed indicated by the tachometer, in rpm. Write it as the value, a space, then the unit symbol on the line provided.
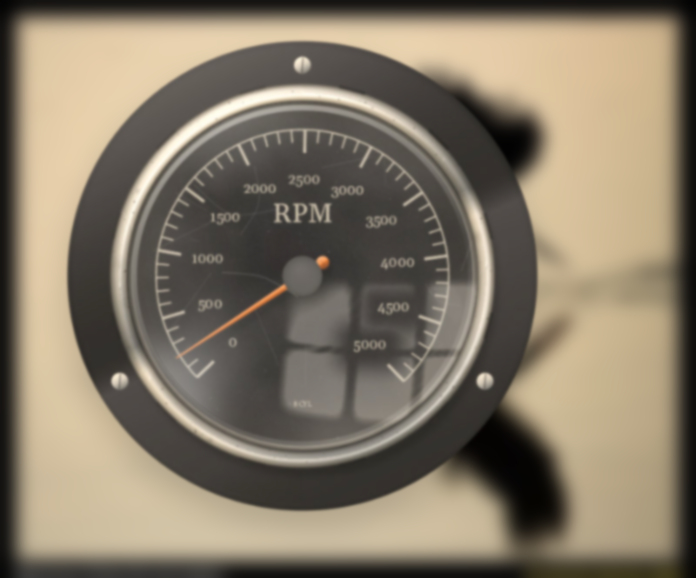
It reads 200 rpm
